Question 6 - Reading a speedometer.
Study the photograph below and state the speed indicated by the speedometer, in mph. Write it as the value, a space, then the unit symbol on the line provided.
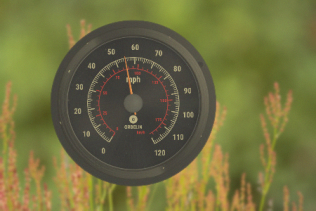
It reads 55 mph
